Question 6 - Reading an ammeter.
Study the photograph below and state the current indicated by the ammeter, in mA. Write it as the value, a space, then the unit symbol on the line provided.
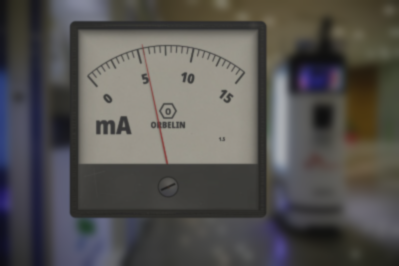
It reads 5.5 mA
